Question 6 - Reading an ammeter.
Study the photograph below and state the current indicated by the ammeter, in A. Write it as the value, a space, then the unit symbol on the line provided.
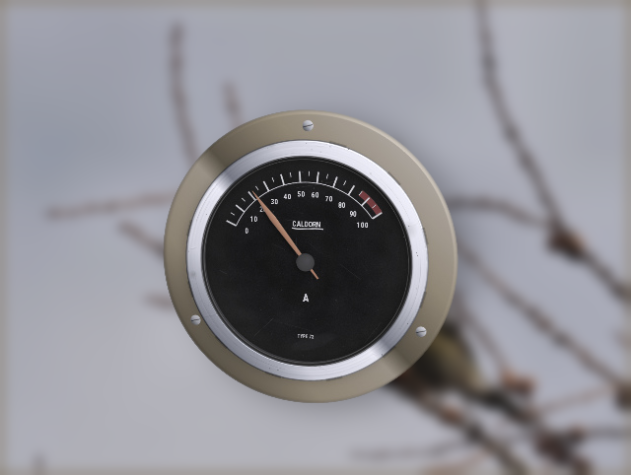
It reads 22.5 A
